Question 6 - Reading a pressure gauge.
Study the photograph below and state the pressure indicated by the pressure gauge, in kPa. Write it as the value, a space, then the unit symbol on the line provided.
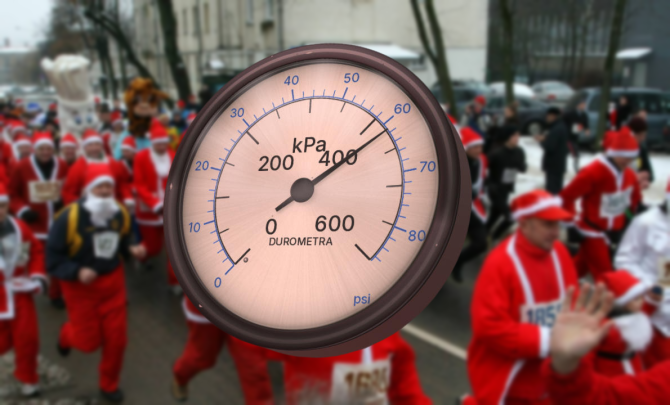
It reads 425 kPa
